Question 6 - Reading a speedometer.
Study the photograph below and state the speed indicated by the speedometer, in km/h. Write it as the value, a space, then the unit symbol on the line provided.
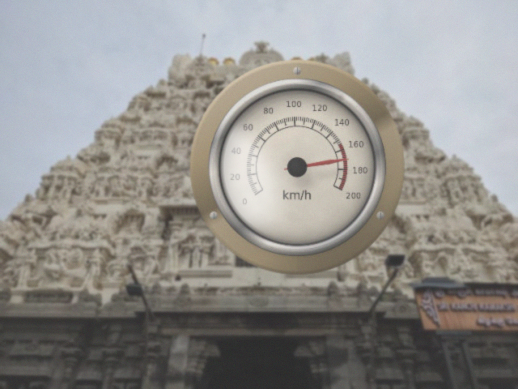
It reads 170 km/h
